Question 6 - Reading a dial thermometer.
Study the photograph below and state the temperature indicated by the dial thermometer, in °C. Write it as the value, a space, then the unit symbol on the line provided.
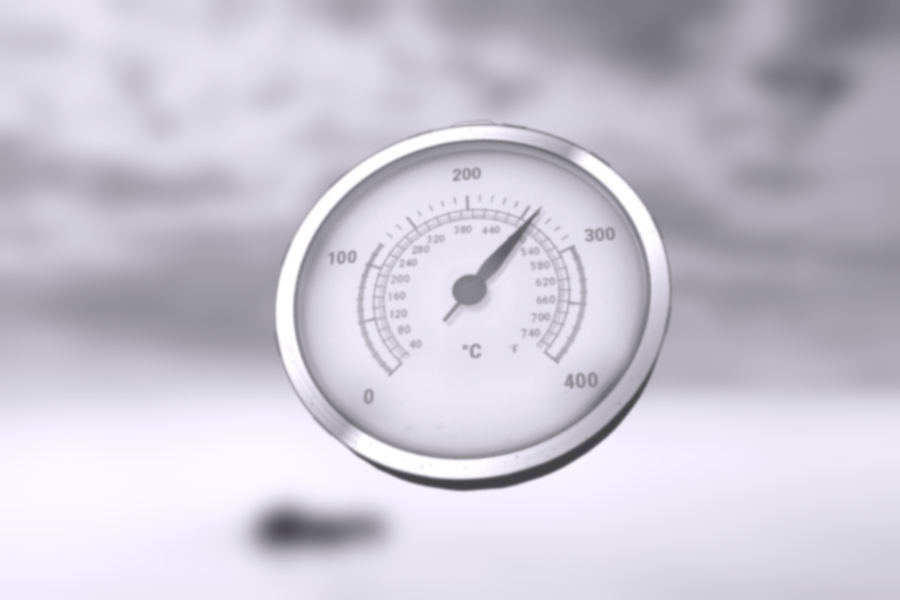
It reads 260 °C
